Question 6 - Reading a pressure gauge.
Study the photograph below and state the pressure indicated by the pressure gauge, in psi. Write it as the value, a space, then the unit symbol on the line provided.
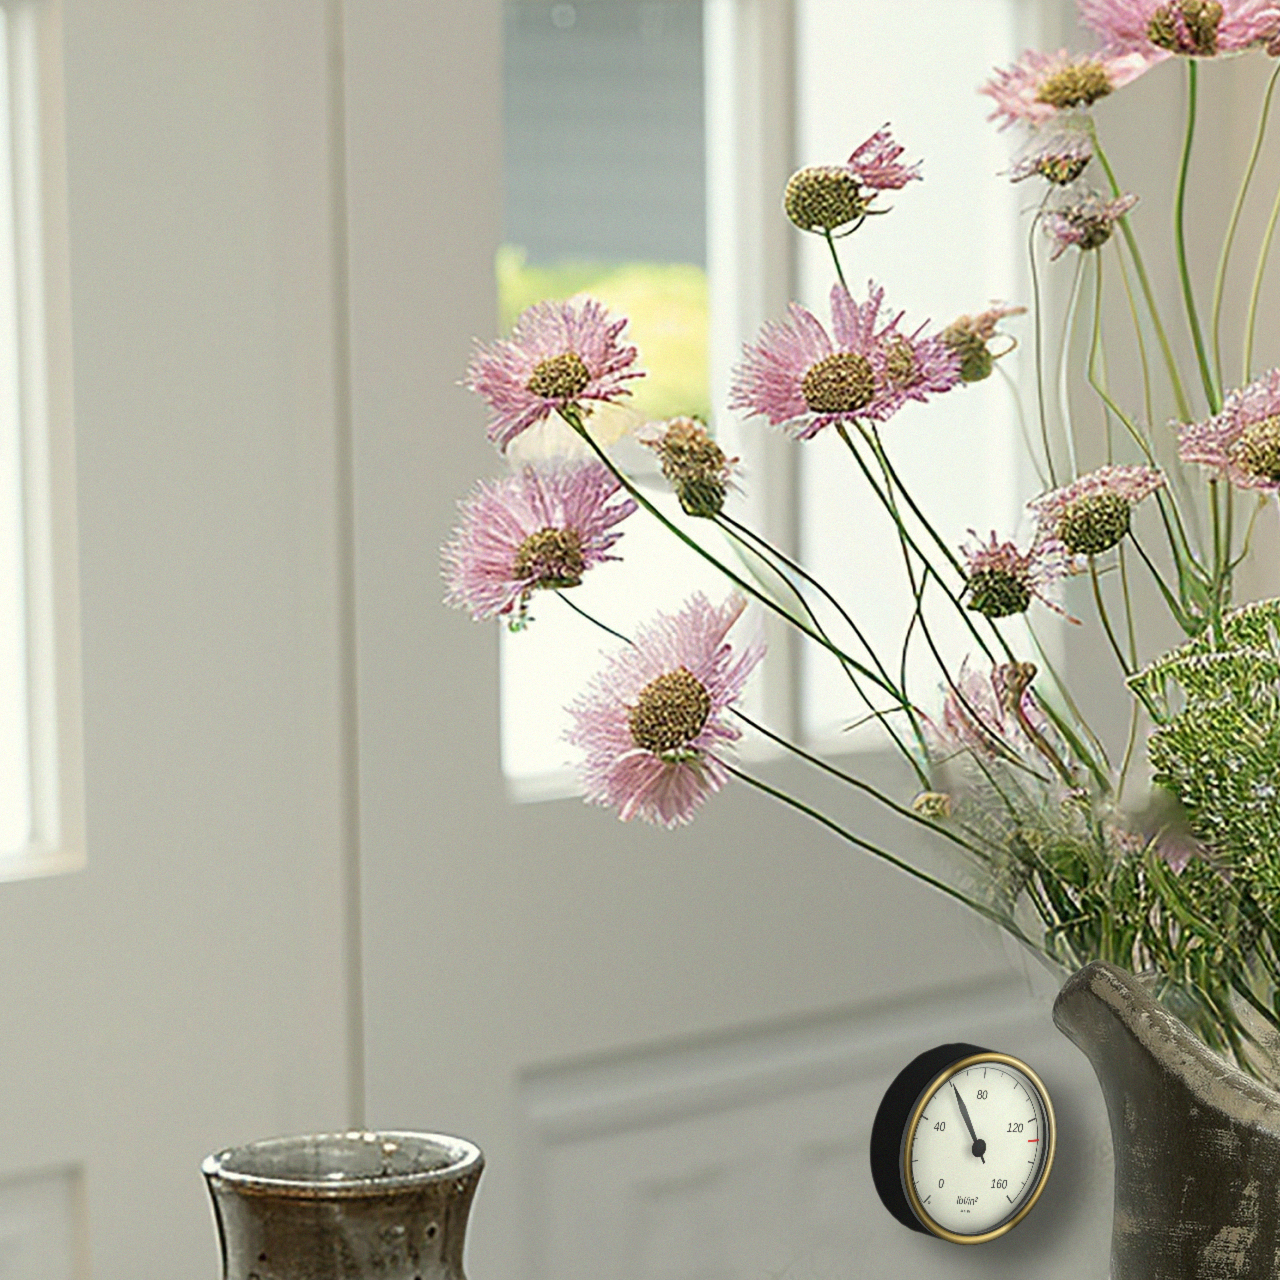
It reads 60 psi
